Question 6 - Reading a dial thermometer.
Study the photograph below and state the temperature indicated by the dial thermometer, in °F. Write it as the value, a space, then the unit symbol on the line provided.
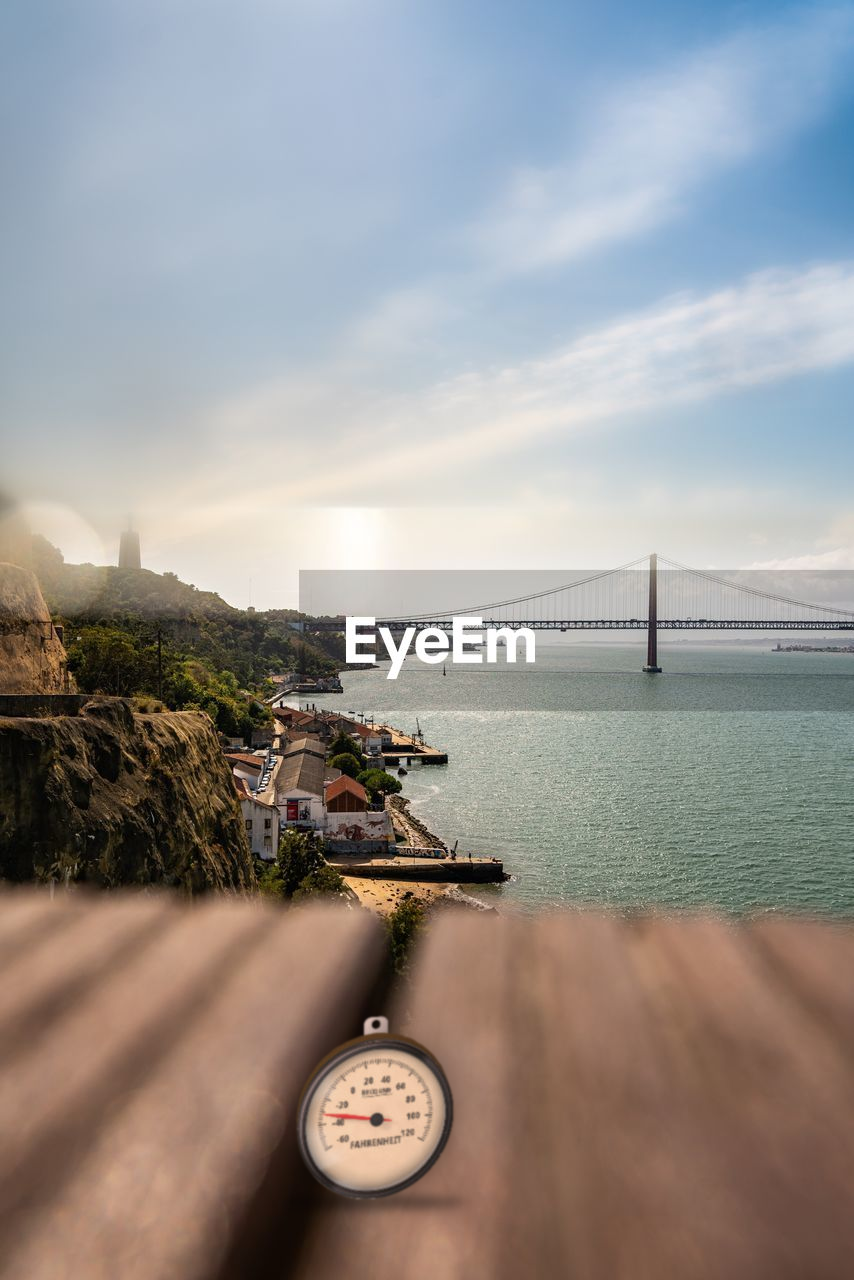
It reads -30 °F
